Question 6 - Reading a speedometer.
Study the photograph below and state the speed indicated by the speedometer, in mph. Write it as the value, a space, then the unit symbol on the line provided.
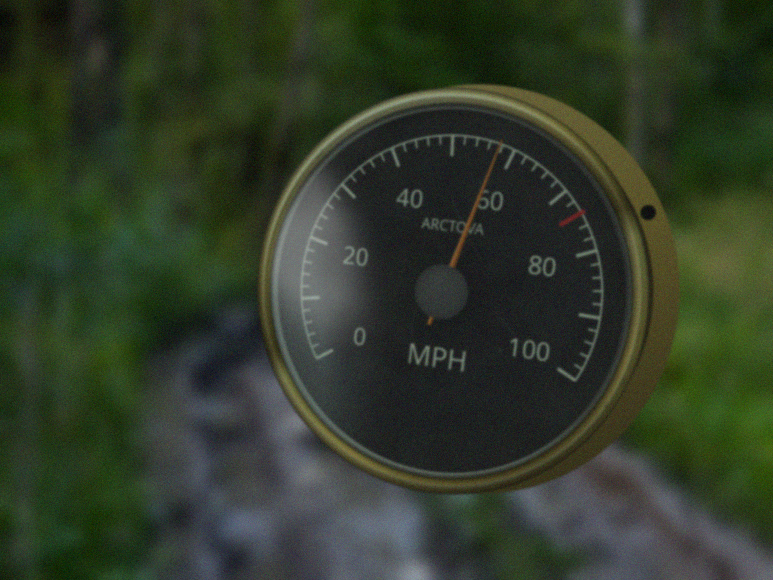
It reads 58 mph
